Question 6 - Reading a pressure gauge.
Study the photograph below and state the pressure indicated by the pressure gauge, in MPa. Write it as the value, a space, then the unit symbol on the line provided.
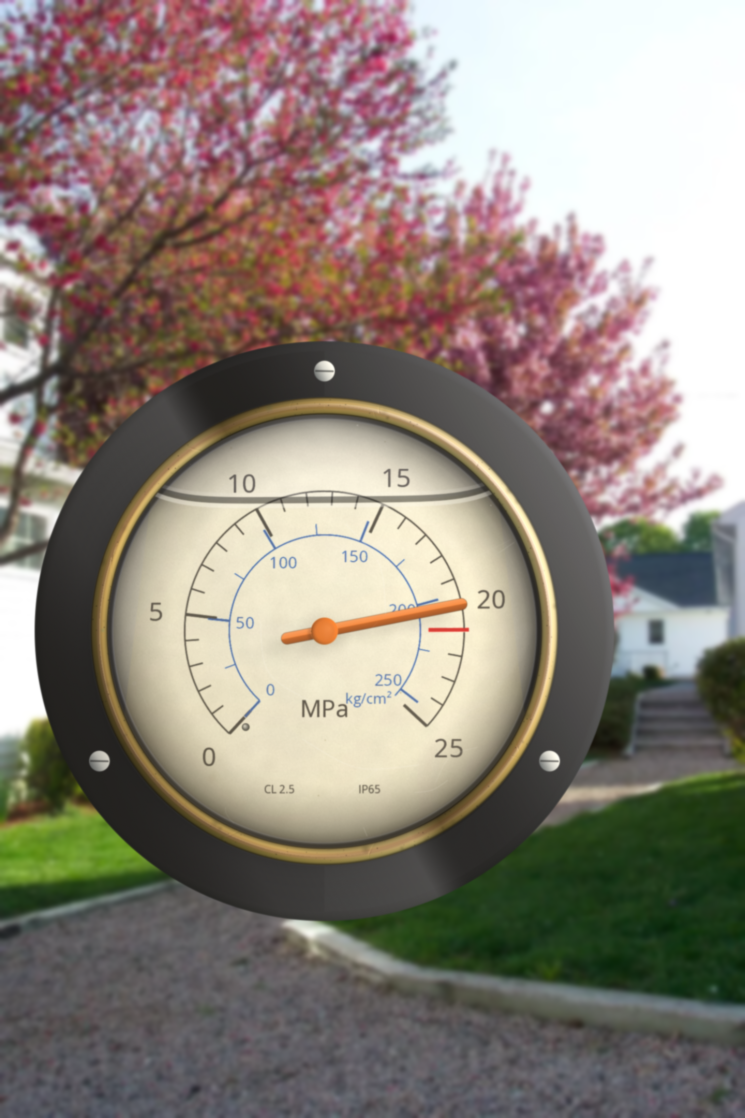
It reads 20 MPa
